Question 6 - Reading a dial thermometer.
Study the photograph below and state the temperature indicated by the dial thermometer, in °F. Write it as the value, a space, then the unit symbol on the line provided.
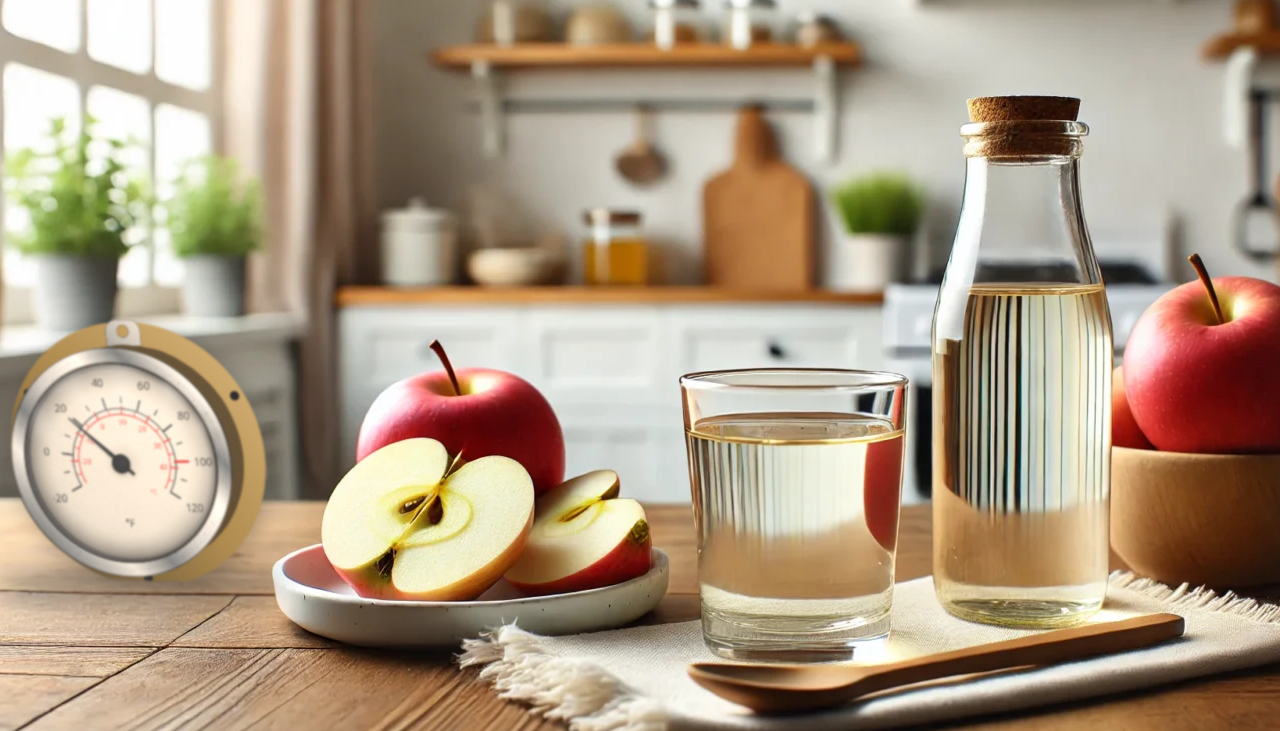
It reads 20 °F
